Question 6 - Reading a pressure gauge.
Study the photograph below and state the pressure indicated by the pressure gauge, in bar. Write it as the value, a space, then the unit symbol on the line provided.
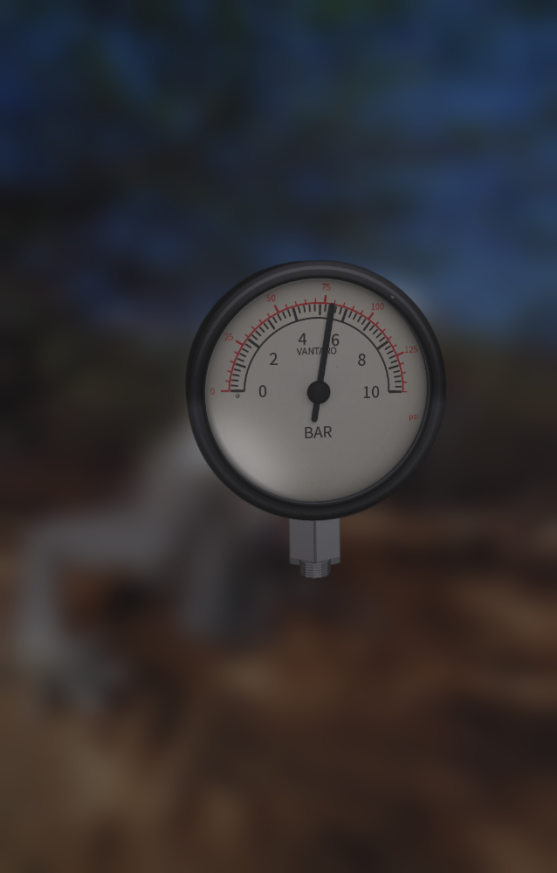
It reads 5.4 bar
